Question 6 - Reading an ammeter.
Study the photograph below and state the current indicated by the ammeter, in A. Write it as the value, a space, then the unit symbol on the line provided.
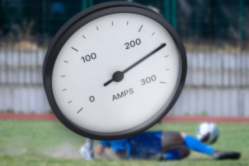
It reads 240 A
